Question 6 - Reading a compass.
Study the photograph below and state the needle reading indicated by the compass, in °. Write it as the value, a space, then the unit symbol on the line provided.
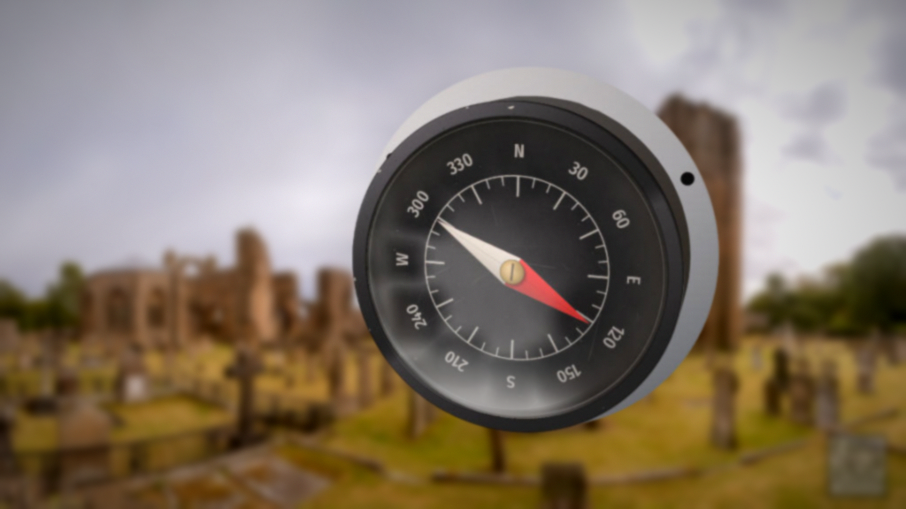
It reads 120 °
